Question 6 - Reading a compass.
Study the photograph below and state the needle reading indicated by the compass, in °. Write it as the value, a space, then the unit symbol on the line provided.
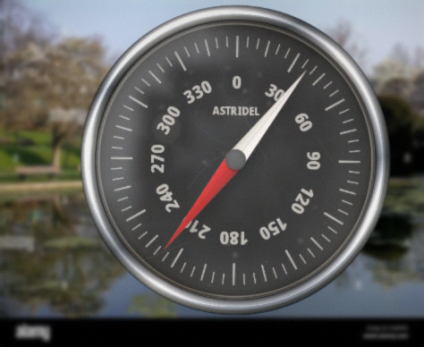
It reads 217.5 °
